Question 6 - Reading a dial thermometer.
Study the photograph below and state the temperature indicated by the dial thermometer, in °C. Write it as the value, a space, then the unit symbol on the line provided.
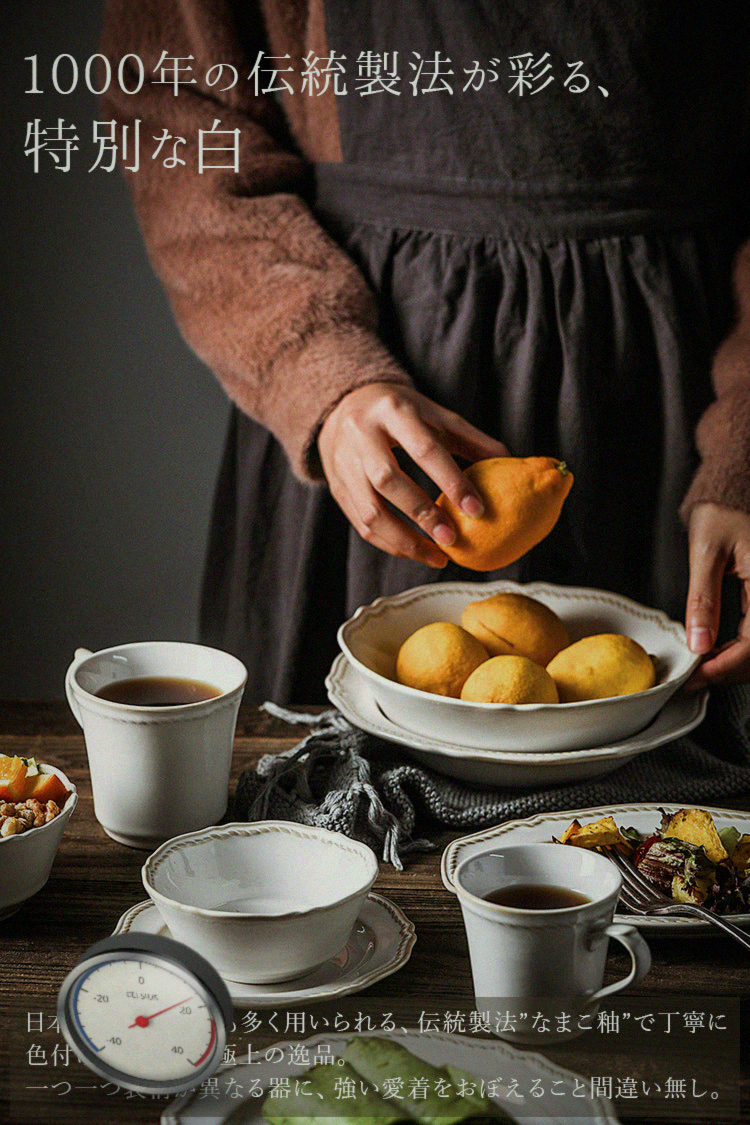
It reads 16 °C
